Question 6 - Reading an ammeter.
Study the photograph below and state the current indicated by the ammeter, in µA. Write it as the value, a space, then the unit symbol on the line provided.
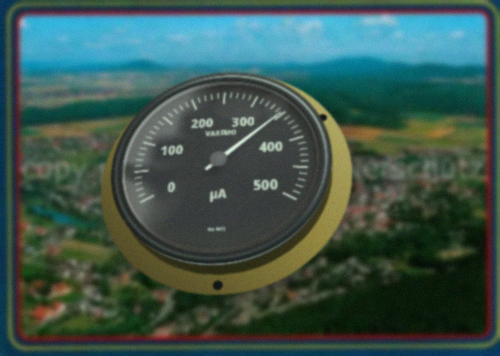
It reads 350 µA
